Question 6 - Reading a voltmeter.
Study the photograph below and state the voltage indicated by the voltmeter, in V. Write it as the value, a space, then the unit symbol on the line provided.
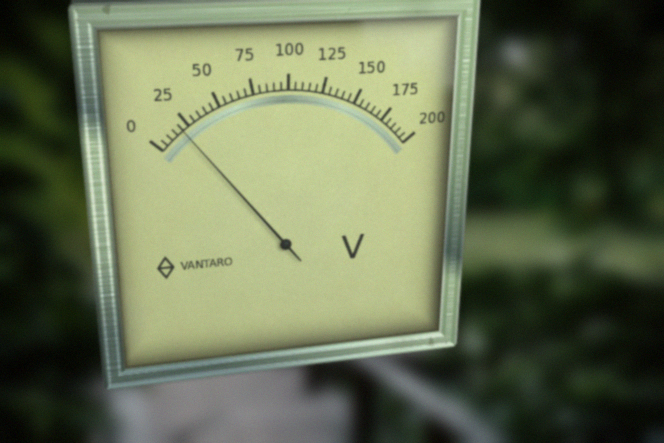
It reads 20 V
